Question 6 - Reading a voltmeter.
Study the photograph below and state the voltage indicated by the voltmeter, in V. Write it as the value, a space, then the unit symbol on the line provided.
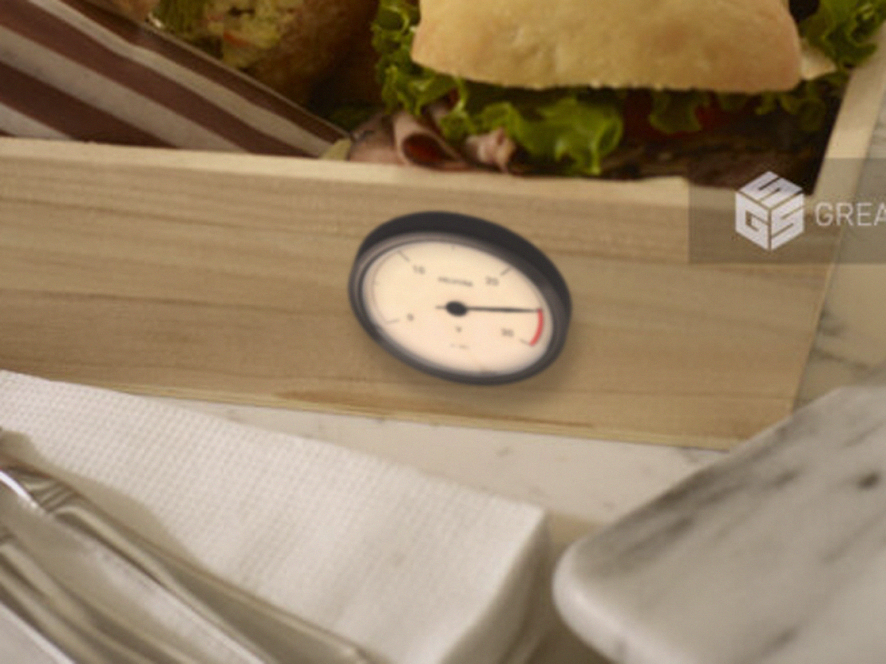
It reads 25 V
